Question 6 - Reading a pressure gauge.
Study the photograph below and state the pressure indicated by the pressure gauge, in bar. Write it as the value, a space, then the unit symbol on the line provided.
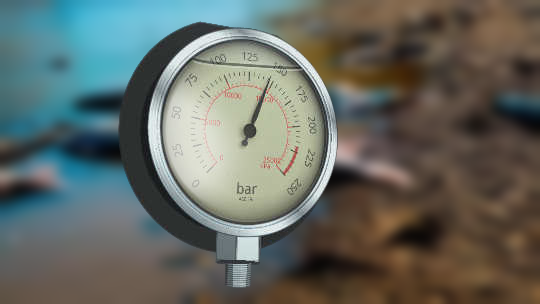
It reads 145 bar
